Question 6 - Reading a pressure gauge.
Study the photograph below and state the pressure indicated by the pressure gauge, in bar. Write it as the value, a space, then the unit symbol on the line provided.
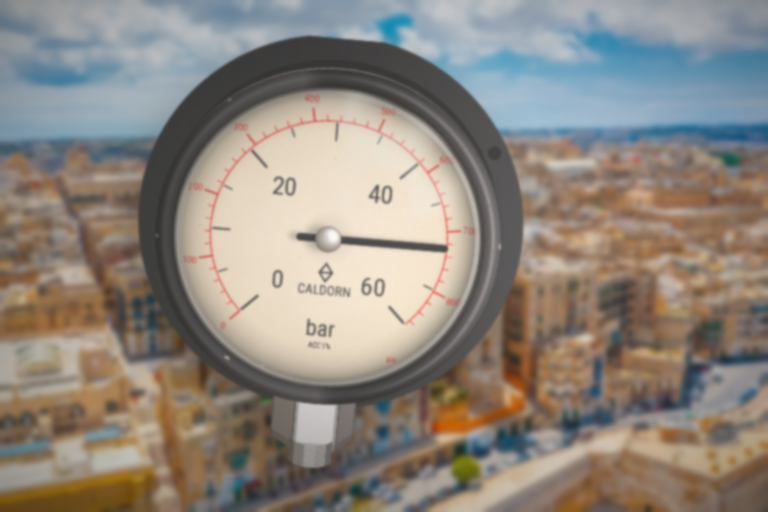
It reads 50 bar
